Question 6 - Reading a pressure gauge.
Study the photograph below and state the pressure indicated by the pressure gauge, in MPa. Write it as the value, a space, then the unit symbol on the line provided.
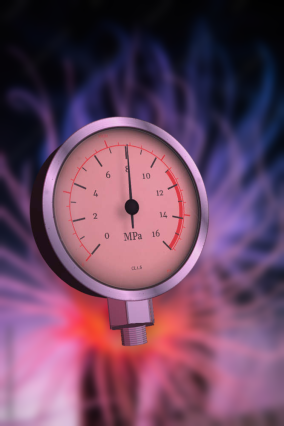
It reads 8 MPa
